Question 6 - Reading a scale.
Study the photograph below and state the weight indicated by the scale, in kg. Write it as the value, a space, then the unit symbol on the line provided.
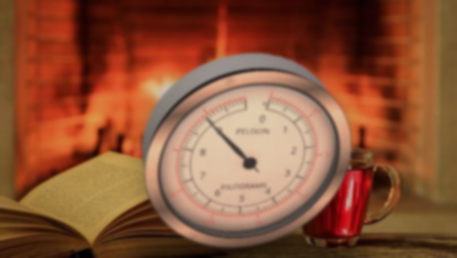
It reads 9 kg
